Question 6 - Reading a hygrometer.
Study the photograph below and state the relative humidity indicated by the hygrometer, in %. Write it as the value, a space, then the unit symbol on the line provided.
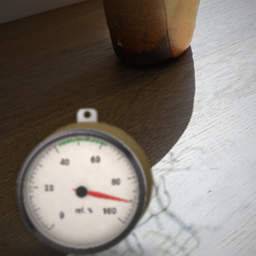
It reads 90 %
